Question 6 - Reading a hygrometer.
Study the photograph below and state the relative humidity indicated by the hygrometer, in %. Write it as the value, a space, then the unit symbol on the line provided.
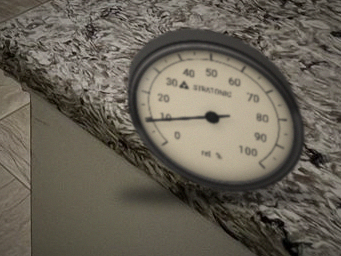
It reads 10 %
